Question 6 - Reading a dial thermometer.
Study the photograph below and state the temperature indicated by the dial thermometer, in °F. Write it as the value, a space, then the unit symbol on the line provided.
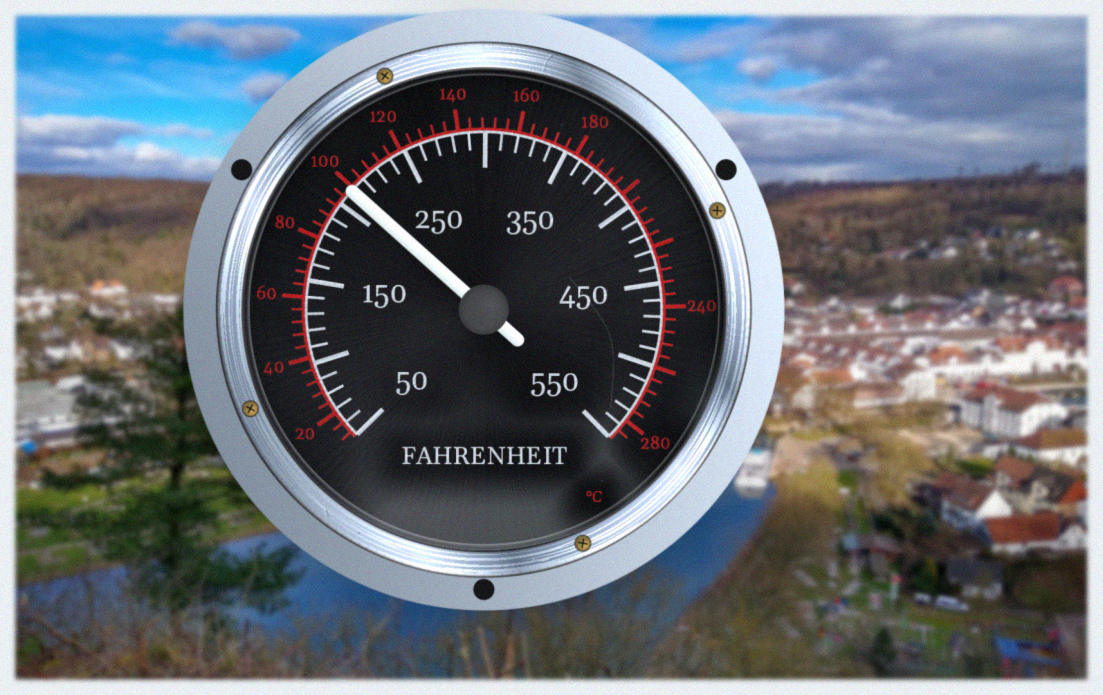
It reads 210 °F
